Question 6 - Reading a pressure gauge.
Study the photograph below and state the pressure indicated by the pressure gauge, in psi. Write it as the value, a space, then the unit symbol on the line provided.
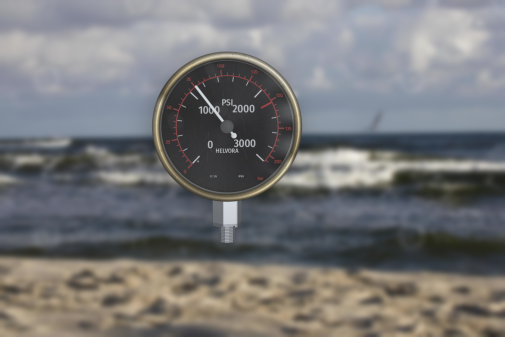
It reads 1100 psi
